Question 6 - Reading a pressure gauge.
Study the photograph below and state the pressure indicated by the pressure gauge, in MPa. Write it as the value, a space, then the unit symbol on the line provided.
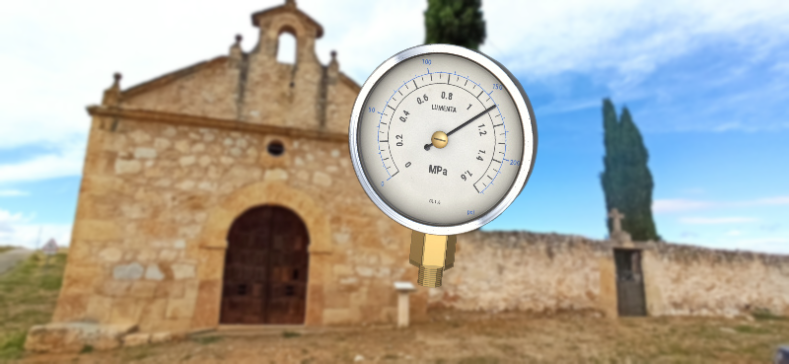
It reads 1.1 MPa
